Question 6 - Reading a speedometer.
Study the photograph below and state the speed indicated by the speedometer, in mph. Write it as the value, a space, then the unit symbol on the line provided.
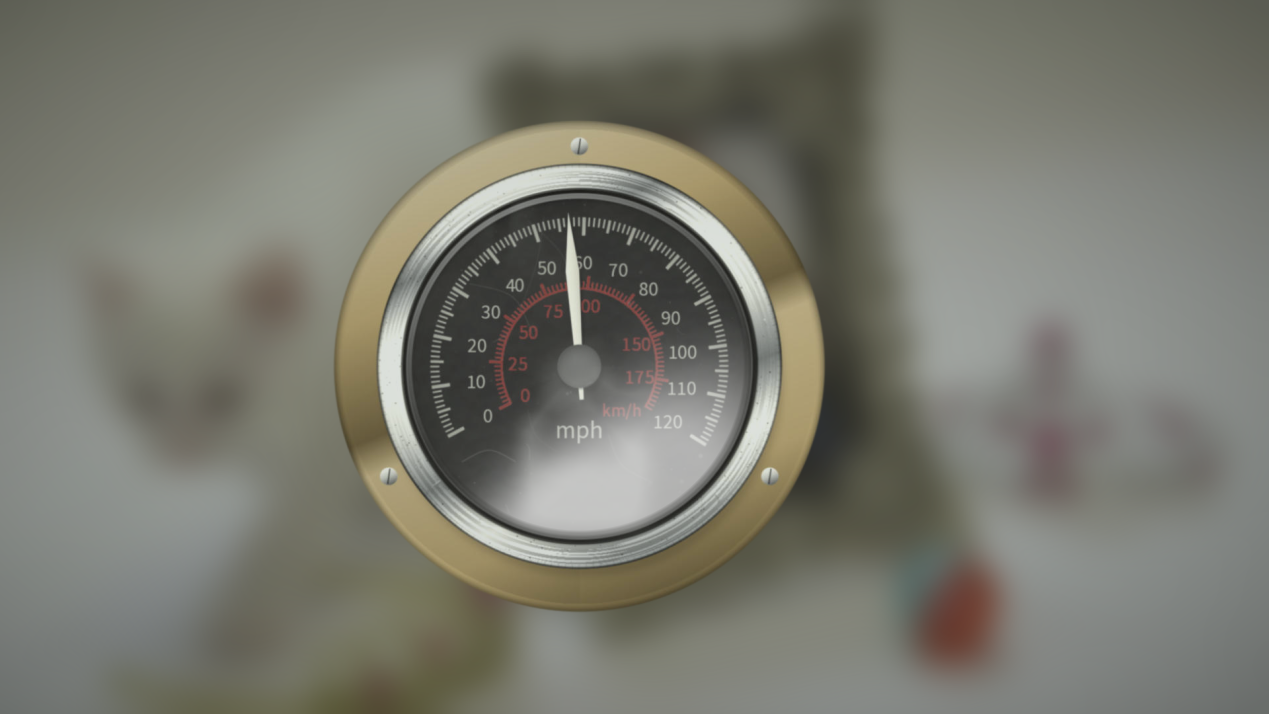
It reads 57 mph
